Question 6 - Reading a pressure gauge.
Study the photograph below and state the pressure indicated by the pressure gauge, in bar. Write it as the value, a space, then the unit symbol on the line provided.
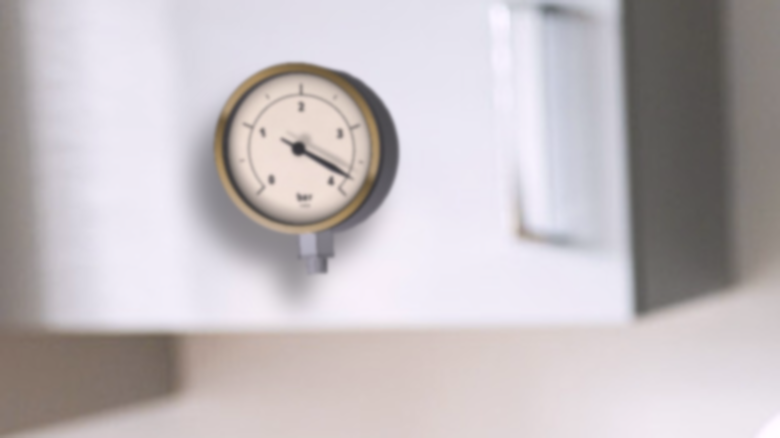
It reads 3.75 bar
